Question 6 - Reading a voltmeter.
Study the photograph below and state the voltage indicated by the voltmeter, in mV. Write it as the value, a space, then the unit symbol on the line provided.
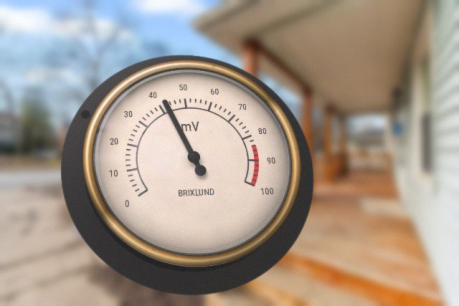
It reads 42 mV
